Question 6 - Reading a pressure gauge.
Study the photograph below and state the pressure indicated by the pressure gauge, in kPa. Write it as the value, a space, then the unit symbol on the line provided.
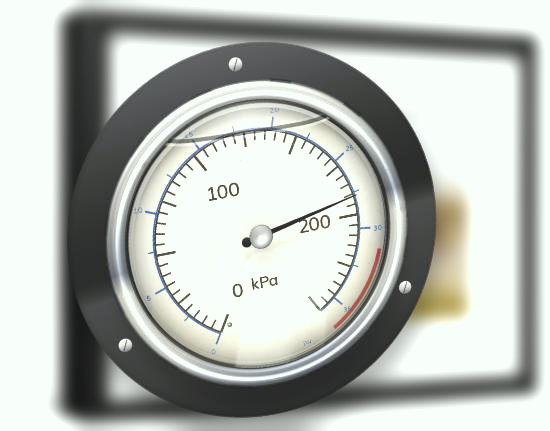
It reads 190 kPa
